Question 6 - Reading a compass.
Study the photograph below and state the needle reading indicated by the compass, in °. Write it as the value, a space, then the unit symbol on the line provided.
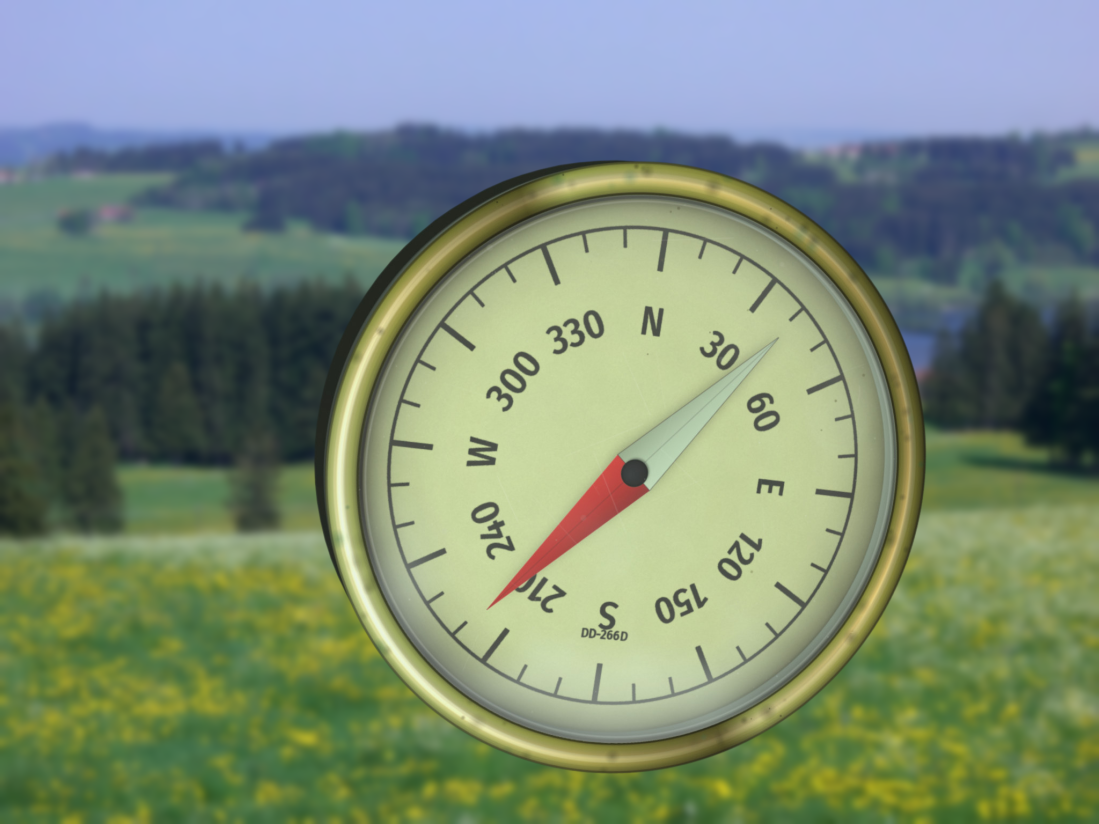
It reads 220 °
